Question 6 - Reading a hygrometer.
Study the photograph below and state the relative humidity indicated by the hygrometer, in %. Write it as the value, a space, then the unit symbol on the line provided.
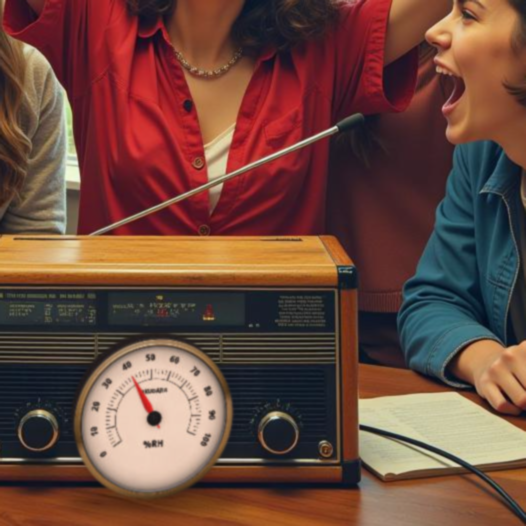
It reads 40 %
